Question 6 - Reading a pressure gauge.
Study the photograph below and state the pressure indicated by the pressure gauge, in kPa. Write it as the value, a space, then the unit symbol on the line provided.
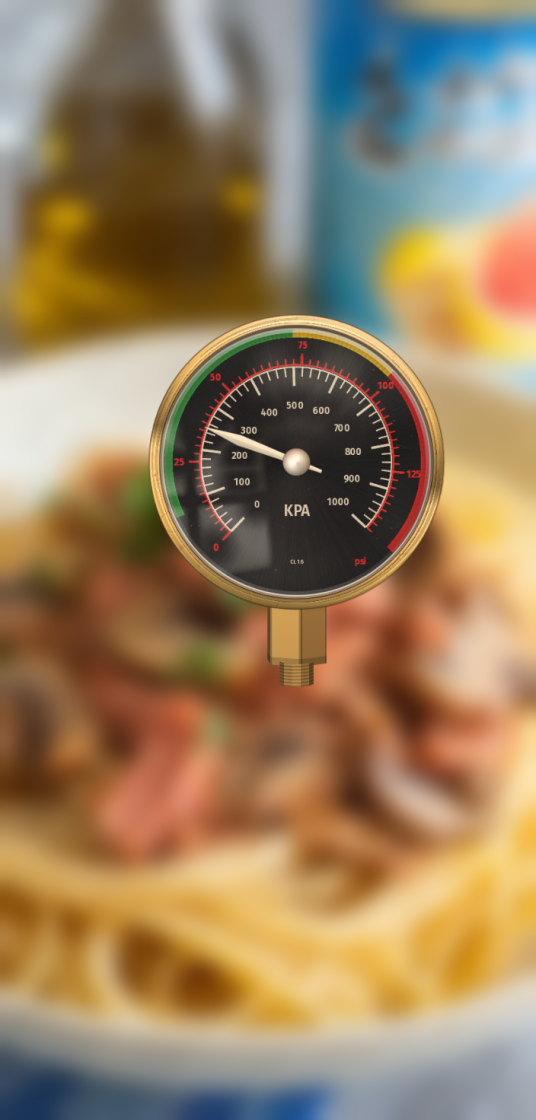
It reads 250 kPa
